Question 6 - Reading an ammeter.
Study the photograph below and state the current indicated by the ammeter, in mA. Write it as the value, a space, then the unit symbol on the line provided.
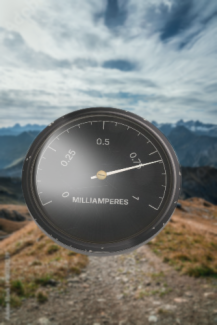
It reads 0.8 mA
